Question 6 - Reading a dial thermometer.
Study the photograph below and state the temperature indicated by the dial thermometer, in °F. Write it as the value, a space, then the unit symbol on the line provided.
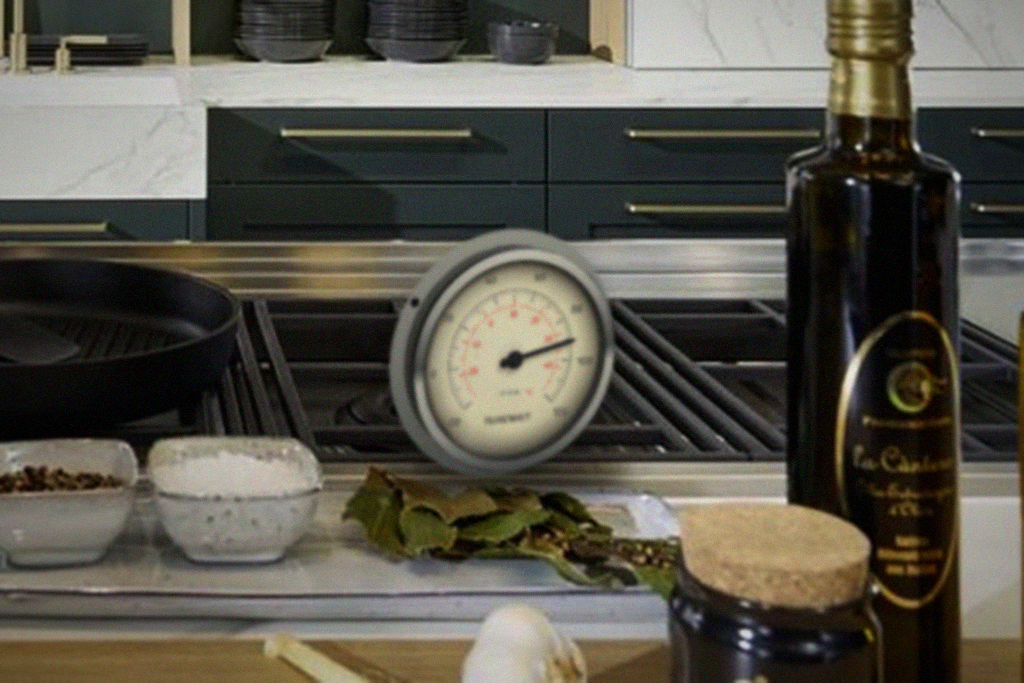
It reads 90 °F
